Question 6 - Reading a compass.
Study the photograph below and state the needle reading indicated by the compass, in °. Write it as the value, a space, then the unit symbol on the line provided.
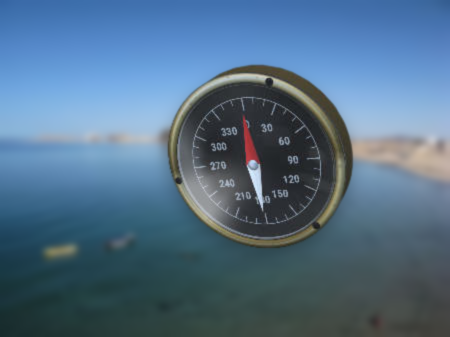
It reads 0 °
